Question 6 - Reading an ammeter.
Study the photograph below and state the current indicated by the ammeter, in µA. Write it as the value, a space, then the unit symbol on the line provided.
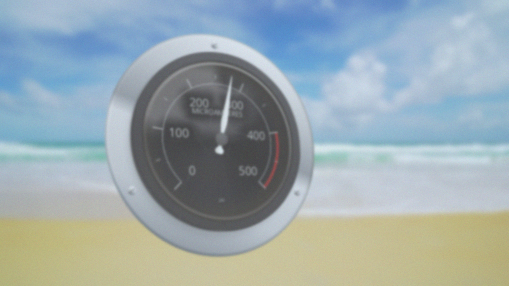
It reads 275 µA
